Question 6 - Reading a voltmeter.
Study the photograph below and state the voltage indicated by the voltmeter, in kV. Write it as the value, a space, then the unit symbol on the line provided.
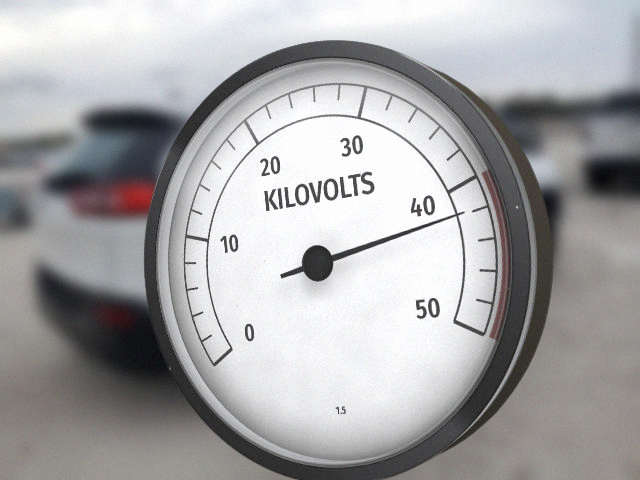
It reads 42 kV
